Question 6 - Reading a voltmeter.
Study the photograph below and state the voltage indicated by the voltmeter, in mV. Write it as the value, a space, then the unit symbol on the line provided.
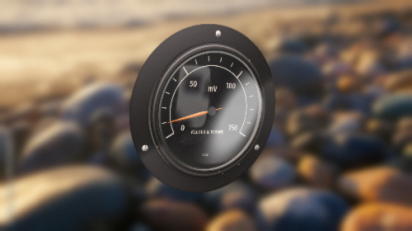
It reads 10 mV
